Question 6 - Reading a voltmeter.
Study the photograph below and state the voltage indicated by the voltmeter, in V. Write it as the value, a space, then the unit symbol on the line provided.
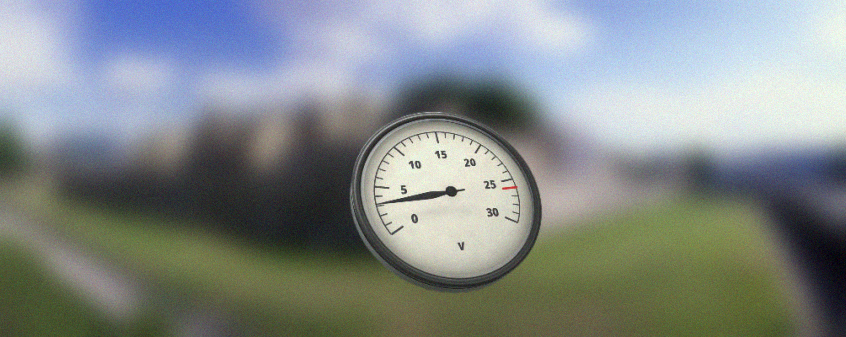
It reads 3 V
